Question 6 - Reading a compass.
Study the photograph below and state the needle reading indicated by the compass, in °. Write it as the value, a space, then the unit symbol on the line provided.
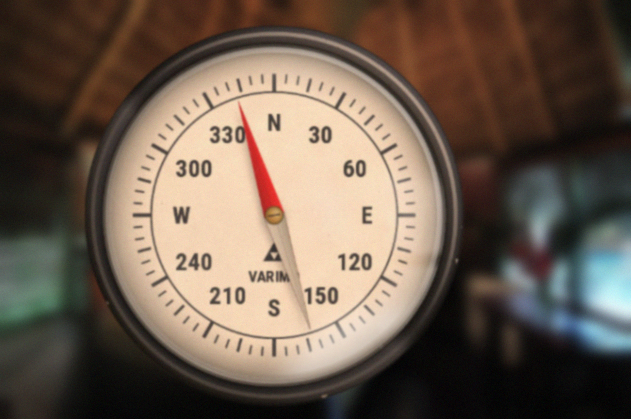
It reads 342.5 °
